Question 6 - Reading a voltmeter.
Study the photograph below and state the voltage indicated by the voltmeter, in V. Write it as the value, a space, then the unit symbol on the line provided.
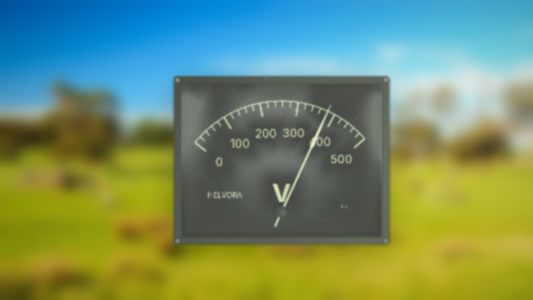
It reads 380 V
